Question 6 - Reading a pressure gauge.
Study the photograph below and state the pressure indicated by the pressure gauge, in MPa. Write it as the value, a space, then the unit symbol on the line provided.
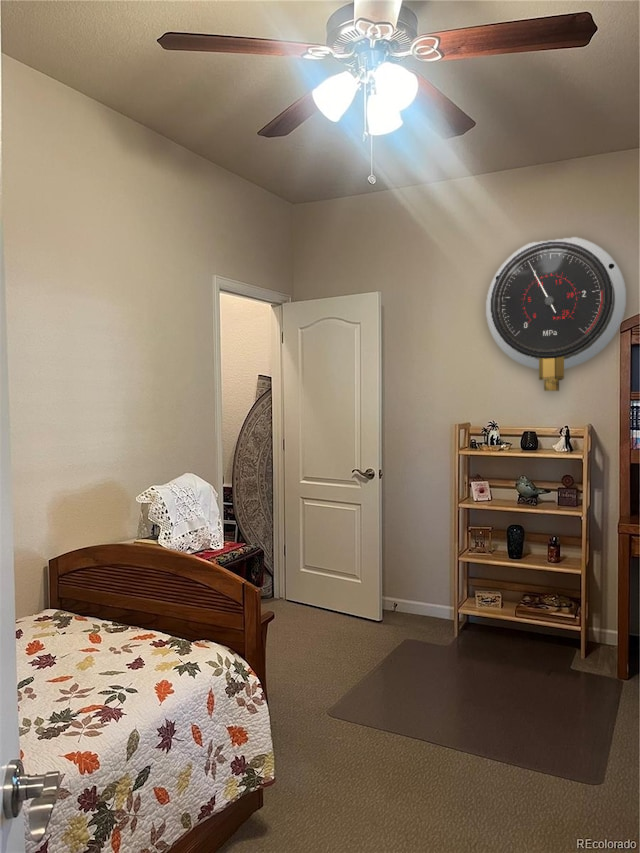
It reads 1 MPa
